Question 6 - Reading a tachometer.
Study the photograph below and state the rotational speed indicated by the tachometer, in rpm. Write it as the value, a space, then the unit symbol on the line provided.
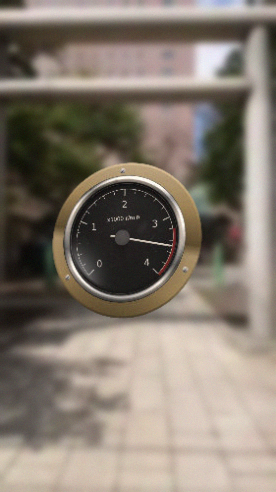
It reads 3500 rpm
